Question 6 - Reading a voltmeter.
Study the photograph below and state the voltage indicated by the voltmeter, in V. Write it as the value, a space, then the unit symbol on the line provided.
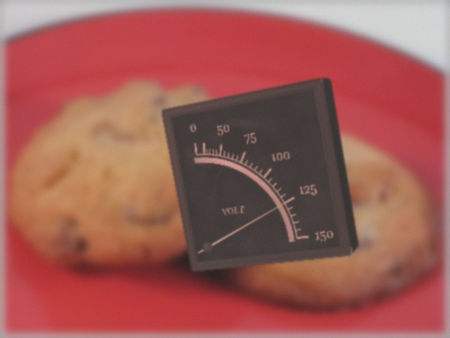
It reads 125 V
